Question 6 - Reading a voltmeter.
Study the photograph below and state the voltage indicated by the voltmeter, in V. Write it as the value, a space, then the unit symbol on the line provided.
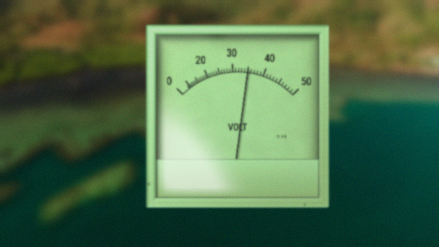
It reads 35 V
